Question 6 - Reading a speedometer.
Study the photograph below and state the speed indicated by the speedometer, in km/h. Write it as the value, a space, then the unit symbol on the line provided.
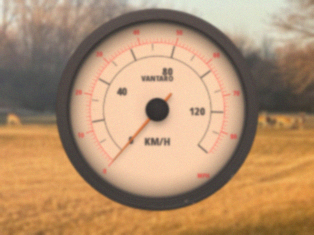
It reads 0 km/h
